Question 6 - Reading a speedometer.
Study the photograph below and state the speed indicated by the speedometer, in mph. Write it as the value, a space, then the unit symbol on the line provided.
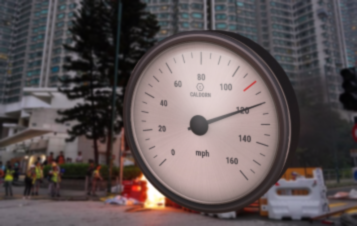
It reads 120 mph
